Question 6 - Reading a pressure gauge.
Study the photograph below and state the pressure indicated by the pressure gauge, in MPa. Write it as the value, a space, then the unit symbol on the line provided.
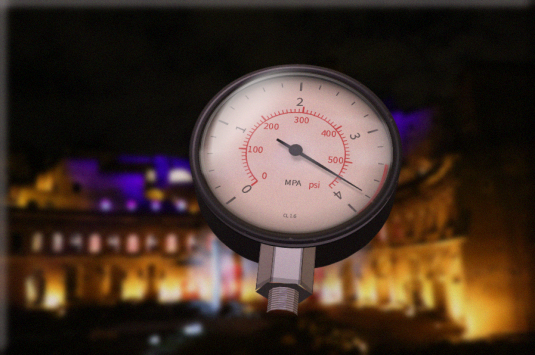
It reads 3.8 MPa
